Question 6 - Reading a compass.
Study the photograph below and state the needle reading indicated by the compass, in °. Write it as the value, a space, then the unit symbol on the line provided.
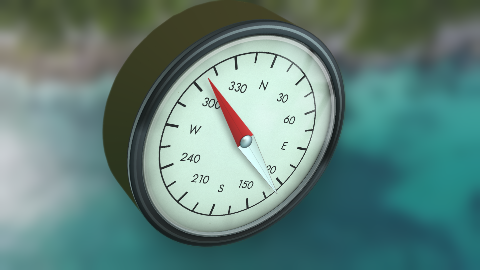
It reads 307.5 °
